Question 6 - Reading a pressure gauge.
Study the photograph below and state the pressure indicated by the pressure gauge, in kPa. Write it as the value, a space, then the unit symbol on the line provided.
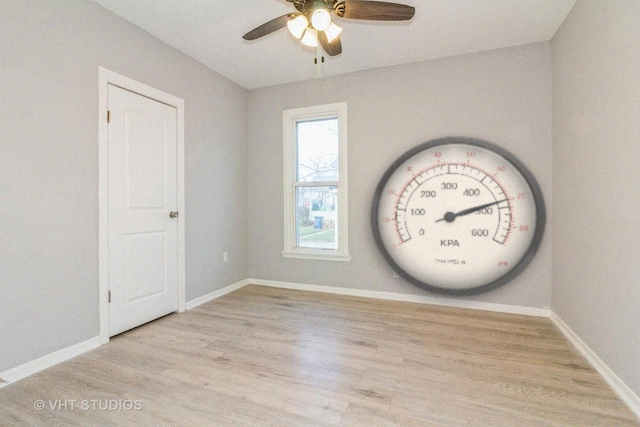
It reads 480 kPa
